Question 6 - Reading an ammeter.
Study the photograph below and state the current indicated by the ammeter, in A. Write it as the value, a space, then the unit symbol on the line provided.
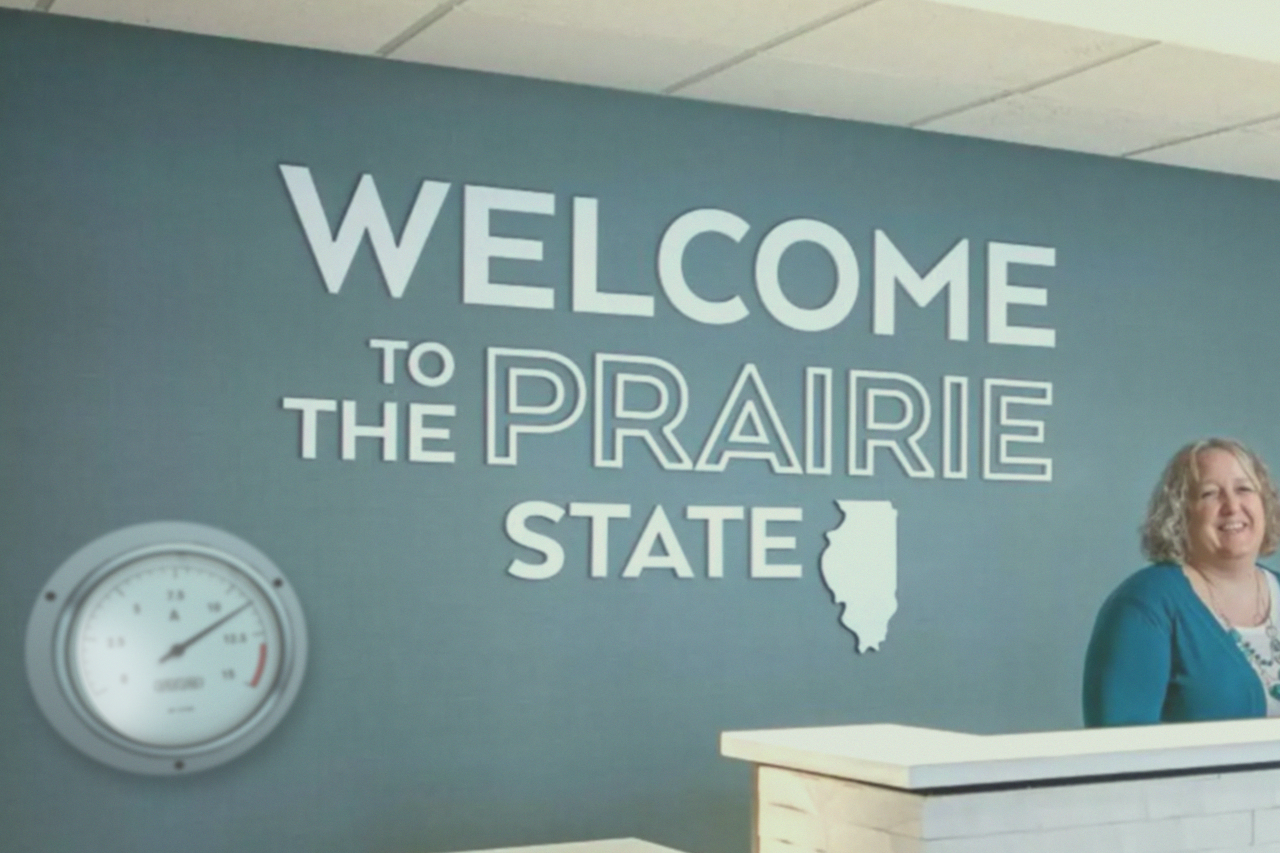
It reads 11 A
